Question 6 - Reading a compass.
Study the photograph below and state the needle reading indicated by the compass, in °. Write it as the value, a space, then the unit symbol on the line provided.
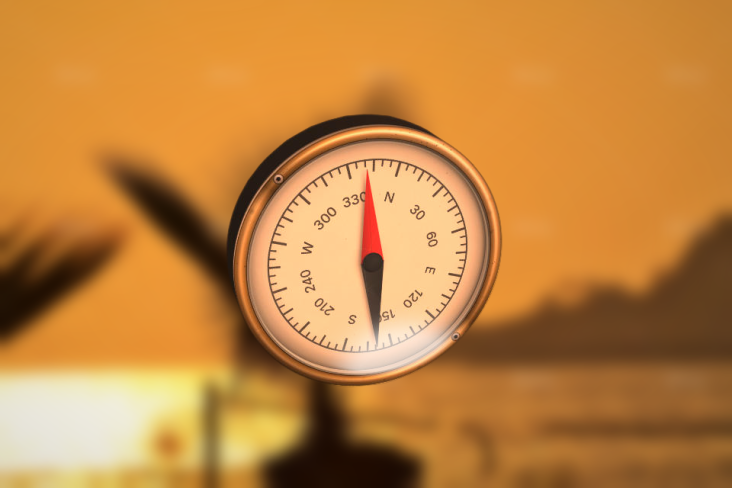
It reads 340 °
